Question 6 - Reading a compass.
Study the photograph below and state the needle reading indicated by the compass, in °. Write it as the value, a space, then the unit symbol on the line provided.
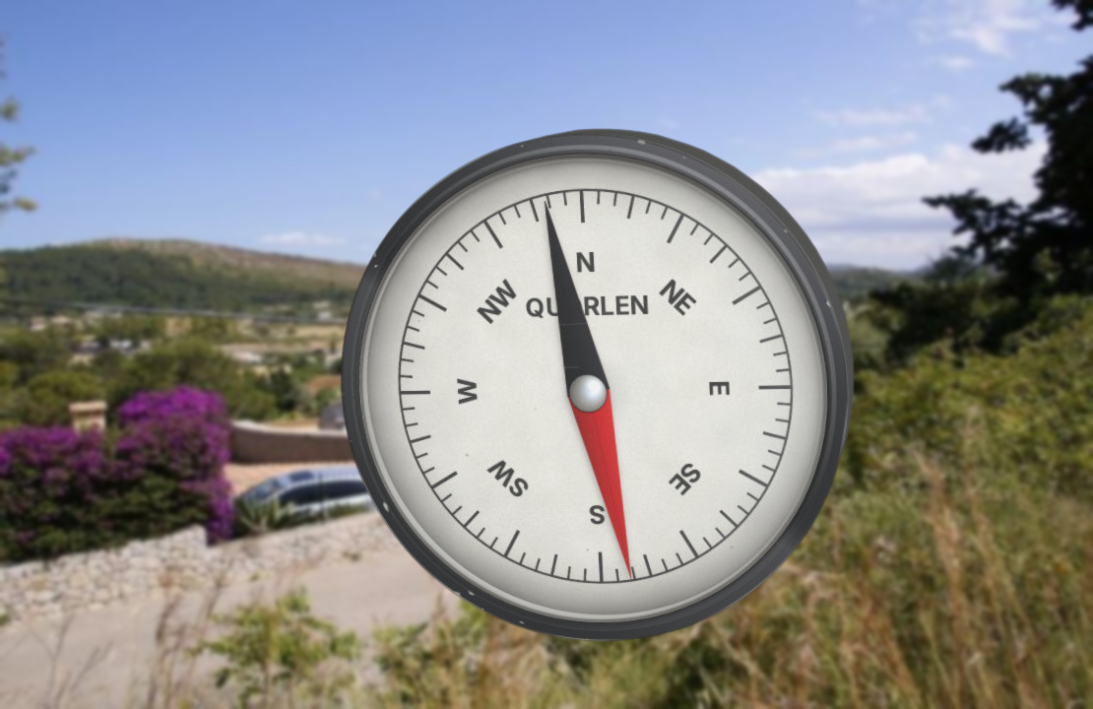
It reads 170 °
